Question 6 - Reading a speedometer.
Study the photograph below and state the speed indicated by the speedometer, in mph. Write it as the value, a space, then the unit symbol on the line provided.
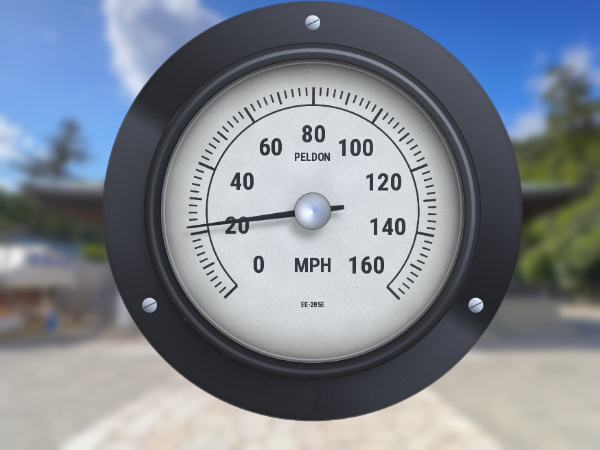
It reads 22 mph
